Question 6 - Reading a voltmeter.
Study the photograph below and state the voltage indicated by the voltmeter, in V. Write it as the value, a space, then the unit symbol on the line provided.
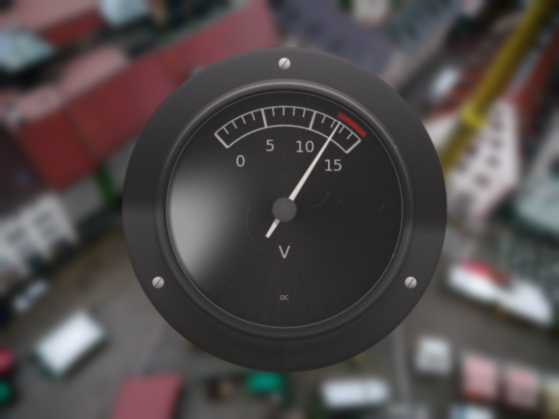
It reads 12.5 V
